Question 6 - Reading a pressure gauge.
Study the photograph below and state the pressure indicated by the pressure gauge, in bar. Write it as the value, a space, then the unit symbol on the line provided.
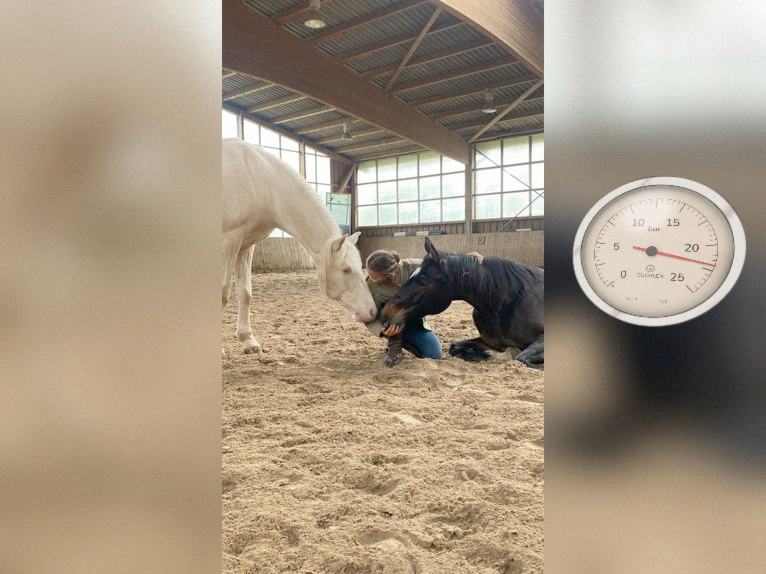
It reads 22 bar
